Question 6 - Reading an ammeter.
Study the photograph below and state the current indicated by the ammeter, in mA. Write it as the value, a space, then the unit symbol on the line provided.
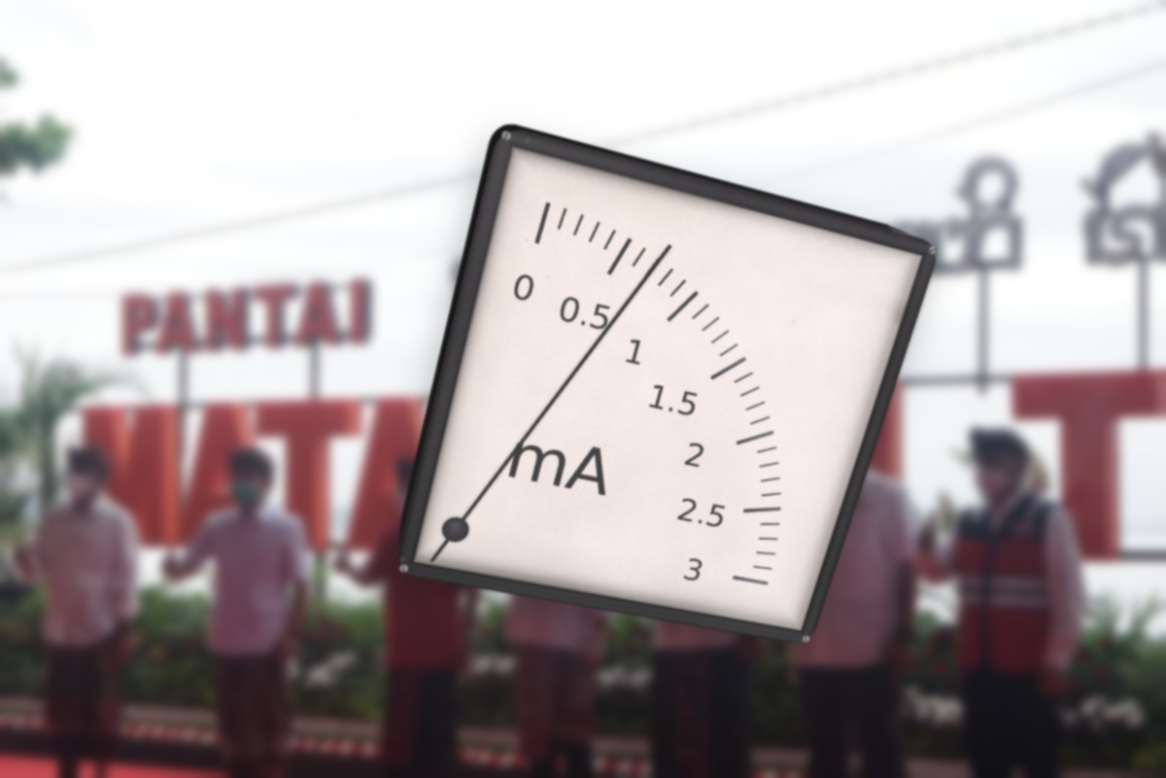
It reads 0.7 mA
